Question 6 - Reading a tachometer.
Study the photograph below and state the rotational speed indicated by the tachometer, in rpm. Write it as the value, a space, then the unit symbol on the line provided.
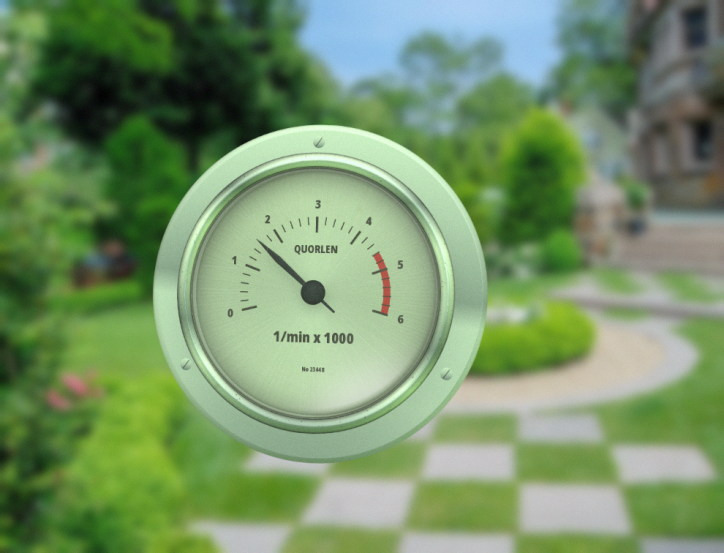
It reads 1600 rpm
